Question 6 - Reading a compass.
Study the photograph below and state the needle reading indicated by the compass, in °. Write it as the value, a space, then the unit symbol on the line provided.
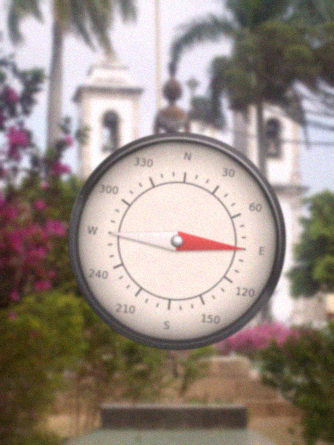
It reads 90 °
